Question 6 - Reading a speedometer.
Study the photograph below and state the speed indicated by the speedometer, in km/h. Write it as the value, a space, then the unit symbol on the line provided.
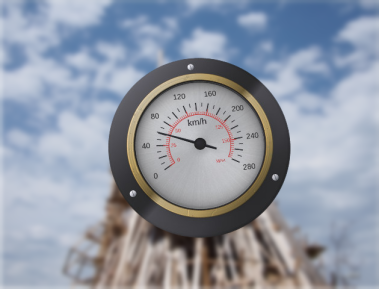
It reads 60 km/h
